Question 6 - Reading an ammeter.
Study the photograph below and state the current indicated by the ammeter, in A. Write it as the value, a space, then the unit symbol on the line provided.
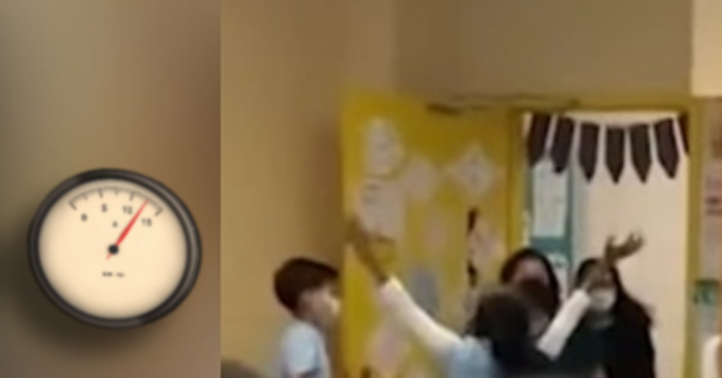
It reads 12.5 A
